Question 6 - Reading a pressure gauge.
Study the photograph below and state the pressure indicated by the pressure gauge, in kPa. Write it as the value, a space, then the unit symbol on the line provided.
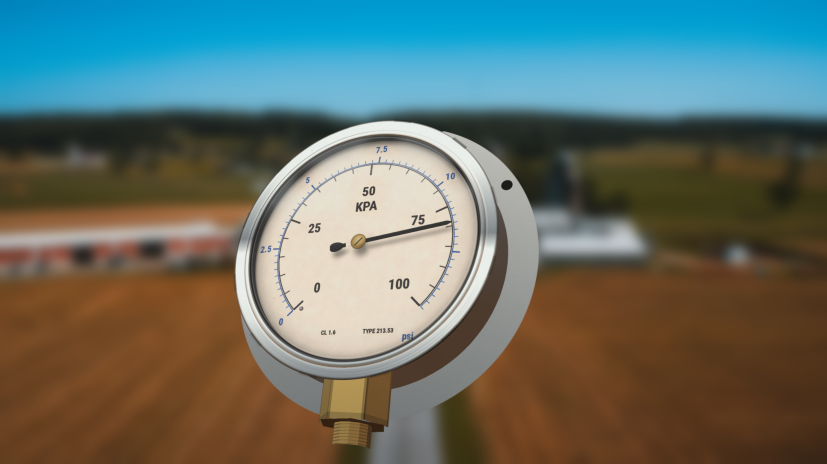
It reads 80 kPa
